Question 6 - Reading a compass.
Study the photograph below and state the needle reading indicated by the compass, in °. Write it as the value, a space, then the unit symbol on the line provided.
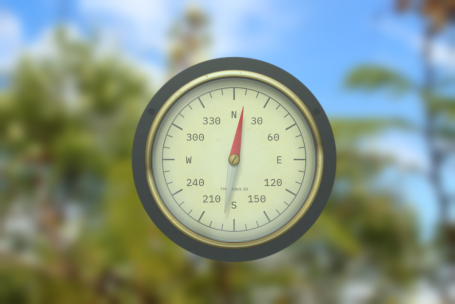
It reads 10 °
